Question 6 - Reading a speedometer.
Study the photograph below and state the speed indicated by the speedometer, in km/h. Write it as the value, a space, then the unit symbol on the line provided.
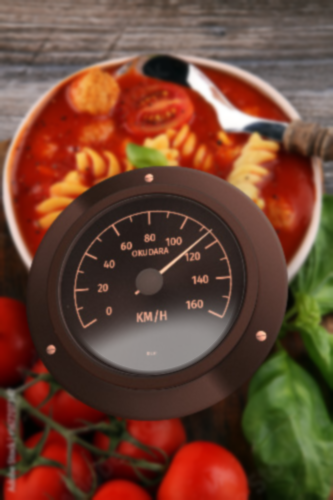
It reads 115 km/h
